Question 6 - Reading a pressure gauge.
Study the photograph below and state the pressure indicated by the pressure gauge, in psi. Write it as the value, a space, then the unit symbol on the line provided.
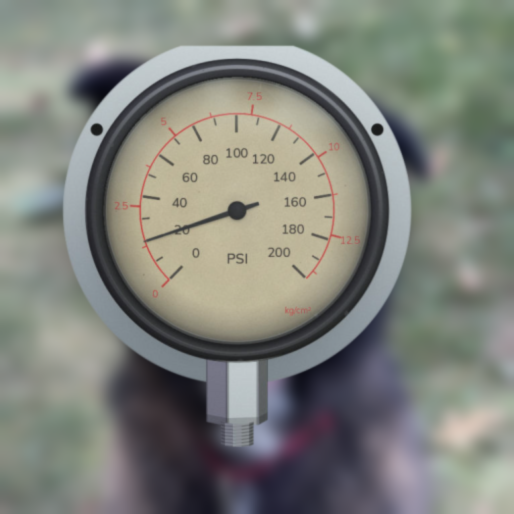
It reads 20 psi
